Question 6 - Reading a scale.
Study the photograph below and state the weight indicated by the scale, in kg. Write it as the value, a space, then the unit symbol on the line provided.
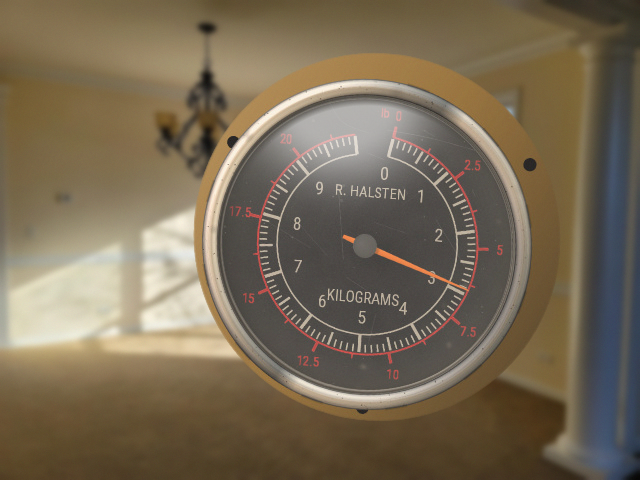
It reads 2.9 kg
